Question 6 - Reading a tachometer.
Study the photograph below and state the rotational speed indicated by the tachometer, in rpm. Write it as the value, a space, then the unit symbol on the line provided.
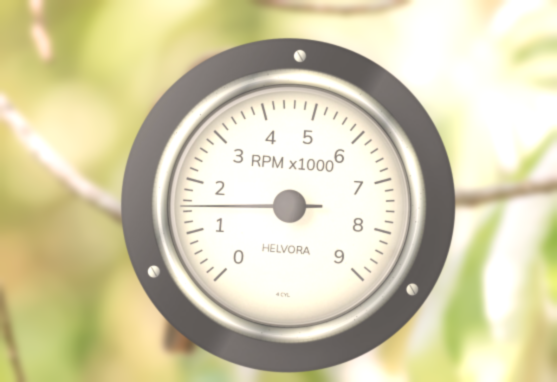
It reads 1500 rpm
